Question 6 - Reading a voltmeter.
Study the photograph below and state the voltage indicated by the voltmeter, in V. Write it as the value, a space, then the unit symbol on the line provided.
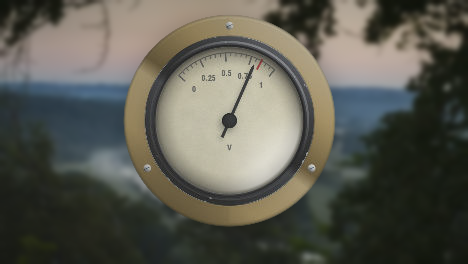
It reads 0.8 V
